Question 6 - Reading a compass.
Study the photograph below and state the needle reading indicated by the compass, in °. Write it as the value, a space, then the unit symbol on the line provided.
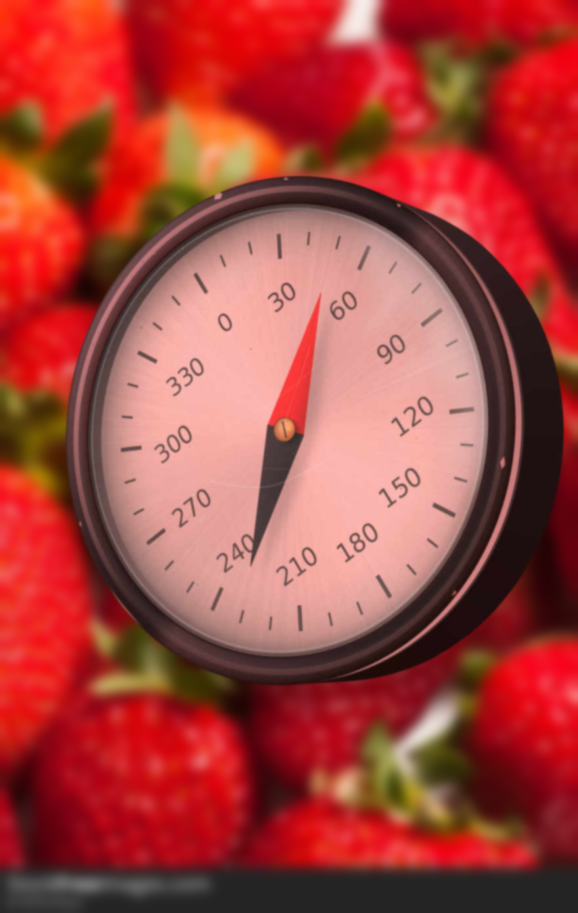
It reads 50 °
